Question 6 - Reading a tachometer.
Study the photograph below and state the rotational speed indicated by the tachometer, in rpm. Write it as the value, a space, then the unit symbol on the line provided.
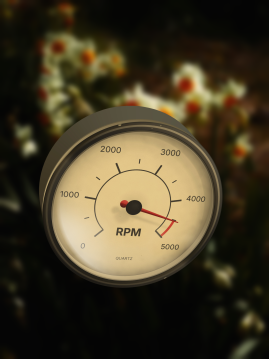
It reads 4500 rpm
